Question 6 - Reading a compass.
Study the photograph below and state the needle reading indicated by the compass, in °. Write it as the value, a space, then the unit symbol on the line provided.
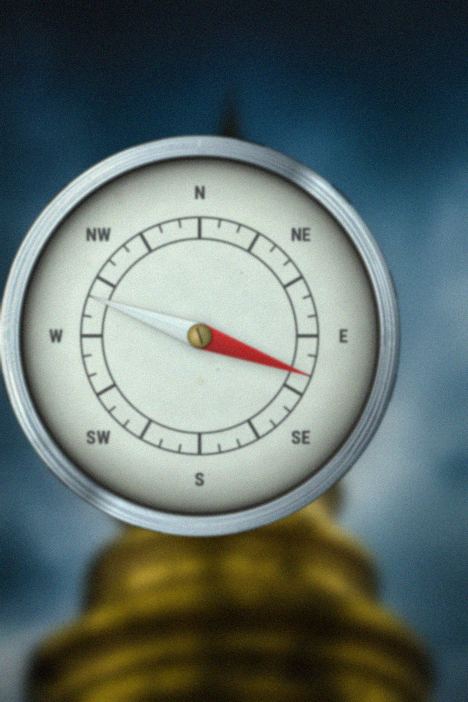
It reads 110 °
